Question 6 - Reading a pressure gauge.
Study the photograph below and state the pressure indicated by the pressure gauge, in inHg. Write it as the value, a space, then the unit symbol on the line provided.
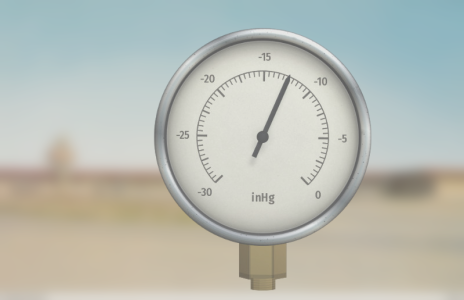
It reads -12.5 inHg
